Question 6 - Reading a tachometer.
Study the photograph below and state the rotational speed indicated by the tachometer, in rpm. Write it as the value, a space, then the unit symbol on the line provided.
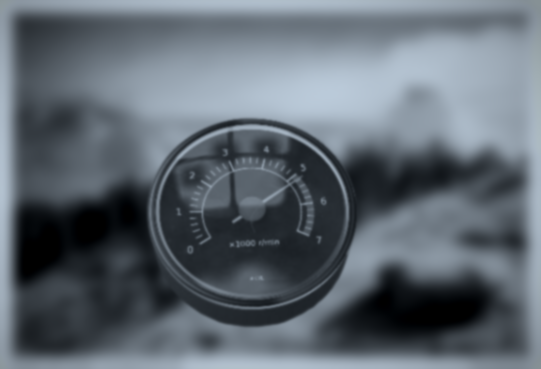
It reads 5200 rpm
